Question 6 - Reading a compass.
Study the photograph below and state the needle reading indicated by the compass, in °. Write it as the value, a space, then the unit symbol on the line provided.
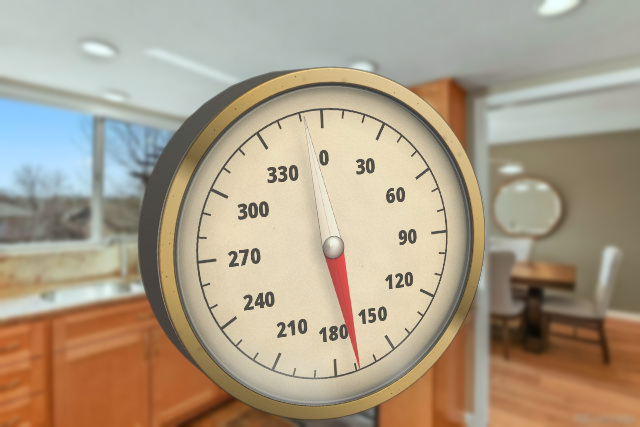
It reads 170 °
